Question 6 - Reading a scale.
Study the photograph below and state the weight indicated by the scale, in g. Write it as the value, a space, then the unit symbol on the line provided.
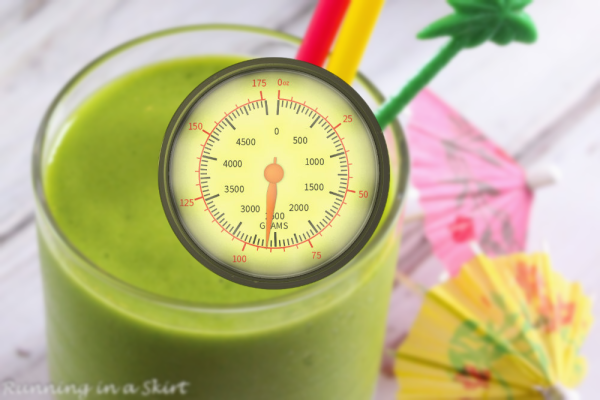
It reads 2600 g
